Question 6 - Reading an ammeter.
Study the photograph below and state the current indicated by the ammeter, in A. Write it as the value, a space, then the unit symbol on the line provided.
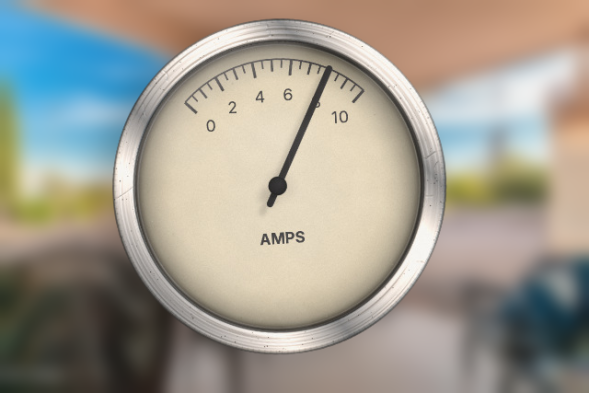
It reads 8 A
